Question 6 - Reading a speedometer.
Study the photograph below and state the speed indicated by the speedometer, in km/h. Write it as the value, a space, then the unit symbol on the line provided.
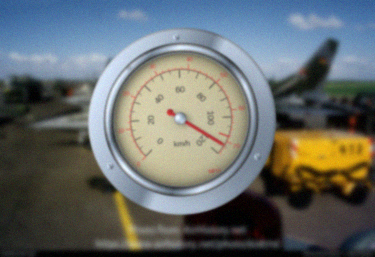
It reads 115 km/h
